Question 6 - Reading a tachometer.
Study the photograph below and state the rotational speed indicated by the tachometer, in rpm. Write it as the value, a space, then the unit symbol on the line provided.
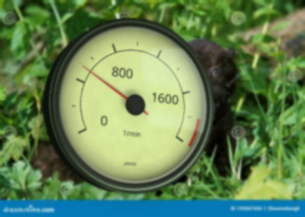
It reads 500 rpm
